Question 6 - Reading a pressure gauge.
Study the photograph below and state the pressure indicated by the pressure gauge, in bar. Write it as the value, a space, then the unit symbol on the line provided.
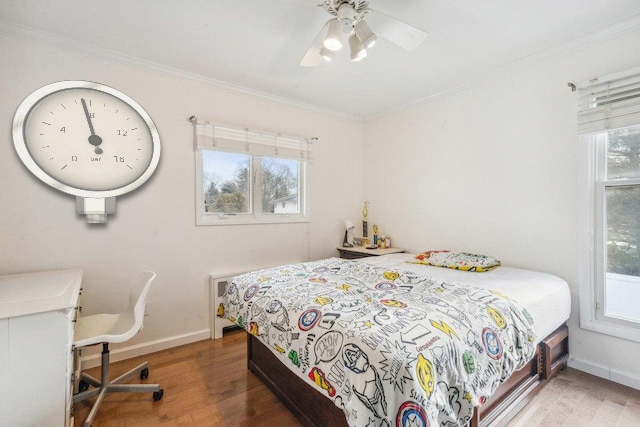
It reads 7.5 bar
